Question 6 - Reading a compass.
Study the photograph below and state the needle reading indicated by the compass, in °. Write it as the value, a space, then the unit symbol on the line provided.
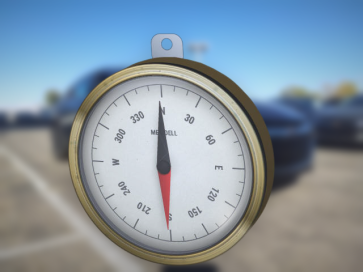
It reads 180 °
